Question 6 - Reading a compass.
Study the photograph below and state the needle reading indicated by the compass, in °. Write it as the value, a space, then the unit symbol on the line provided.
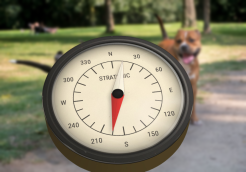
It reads 195 °
